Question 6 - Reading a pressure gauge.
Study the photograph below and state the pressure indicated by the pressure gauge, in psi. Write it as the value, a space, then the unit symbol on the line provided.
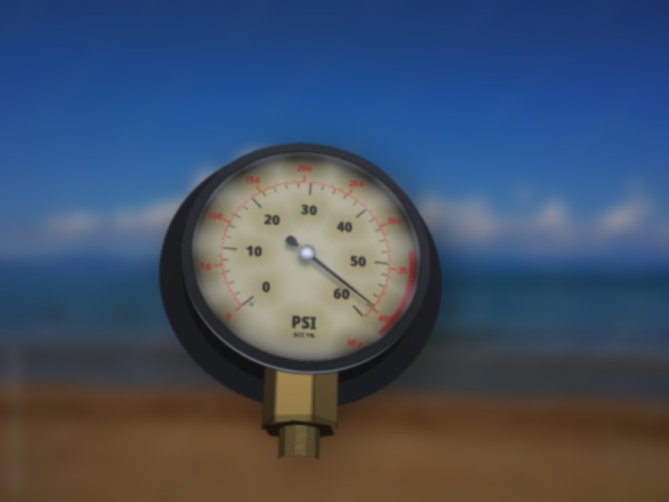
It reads 58 psi
